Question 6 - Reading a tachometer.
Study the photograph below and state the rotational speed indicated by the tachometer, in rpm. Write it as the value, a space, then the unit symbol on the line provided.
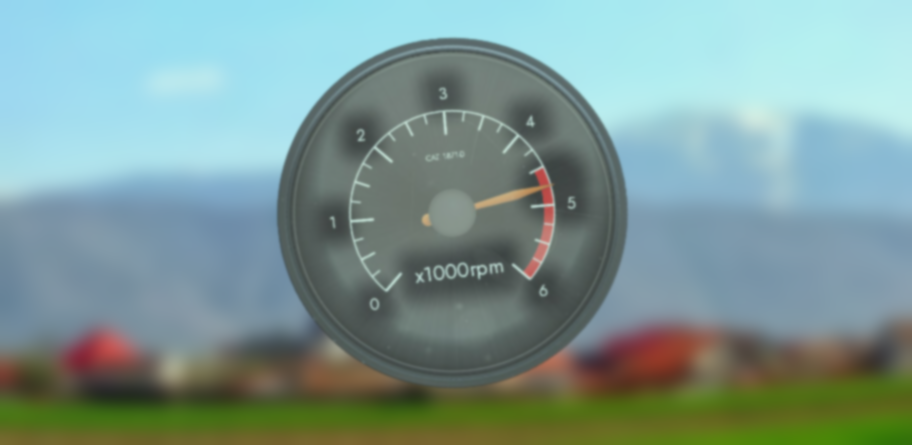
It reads 4750 rpm
